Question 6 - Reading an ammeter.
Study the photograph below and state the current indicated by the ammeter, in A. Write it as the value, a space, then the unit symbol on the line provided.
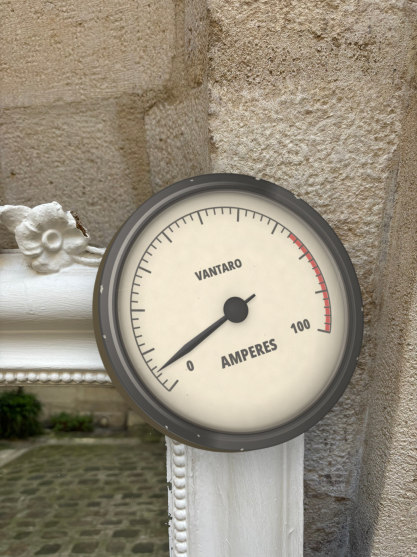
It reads 5 A
